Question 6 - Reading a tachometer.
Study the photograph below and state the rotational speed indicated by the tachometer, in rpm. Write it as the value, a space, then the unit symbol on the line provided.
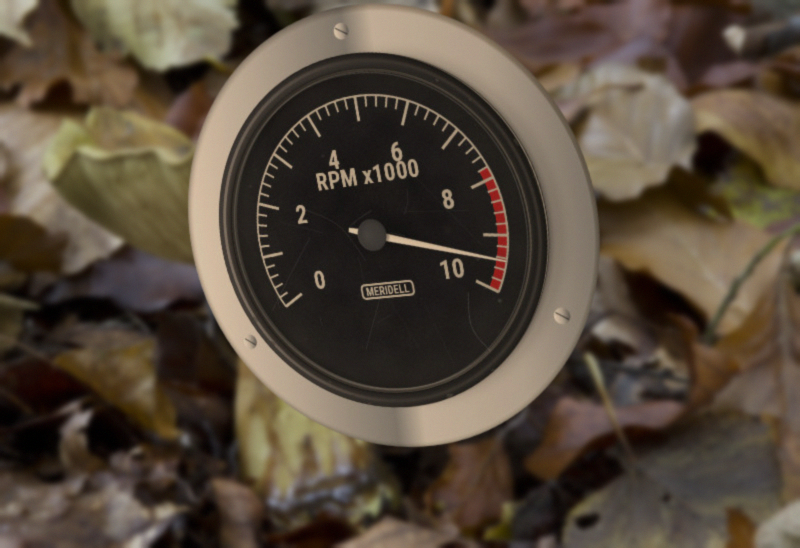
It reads 9400 rpm
